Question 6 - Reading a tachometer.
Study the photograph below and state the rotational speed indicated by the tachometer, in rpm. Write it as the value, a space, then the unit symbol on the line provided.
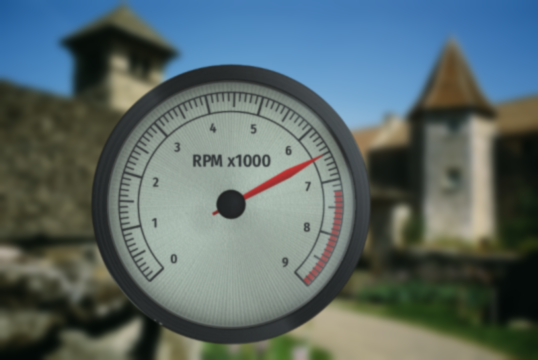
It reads 6500 rpm
